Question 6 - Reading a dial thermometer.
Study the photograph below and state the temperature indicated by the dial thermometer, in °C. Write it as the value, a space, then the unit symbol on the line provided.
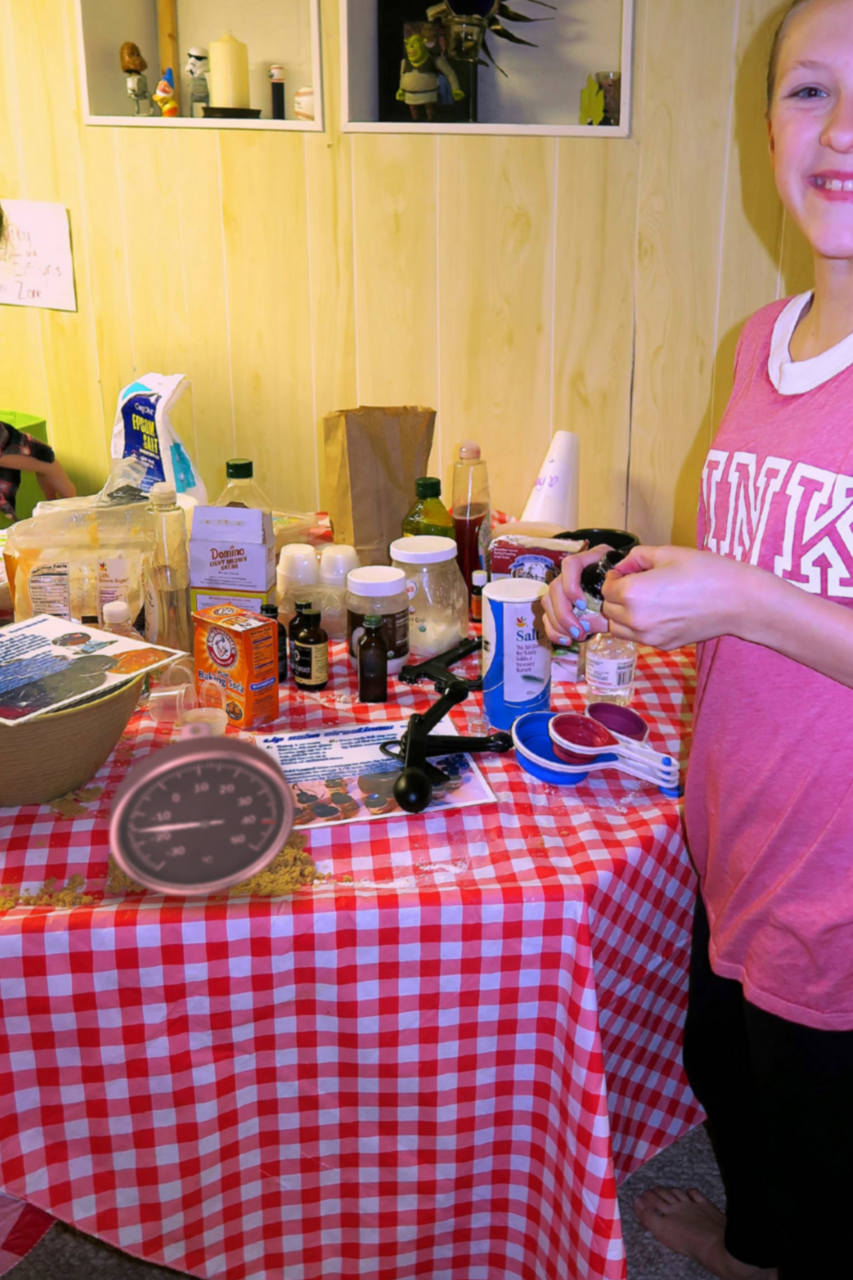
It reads -15 °C
